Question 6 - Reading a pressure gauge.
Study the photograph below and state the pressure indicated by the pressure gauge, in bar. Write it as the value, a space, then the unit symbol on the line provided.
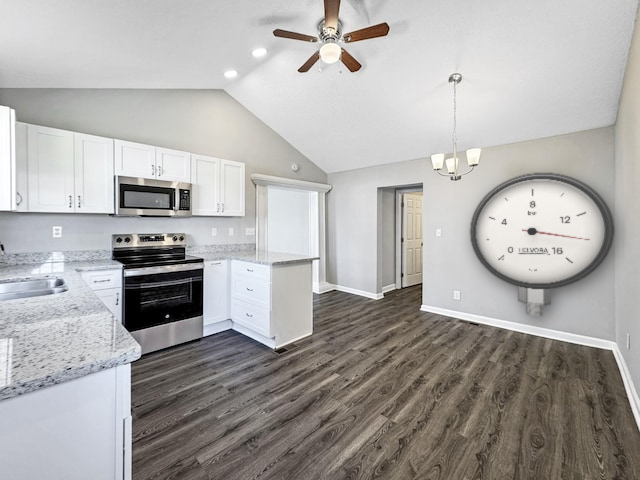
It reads 14 bar
